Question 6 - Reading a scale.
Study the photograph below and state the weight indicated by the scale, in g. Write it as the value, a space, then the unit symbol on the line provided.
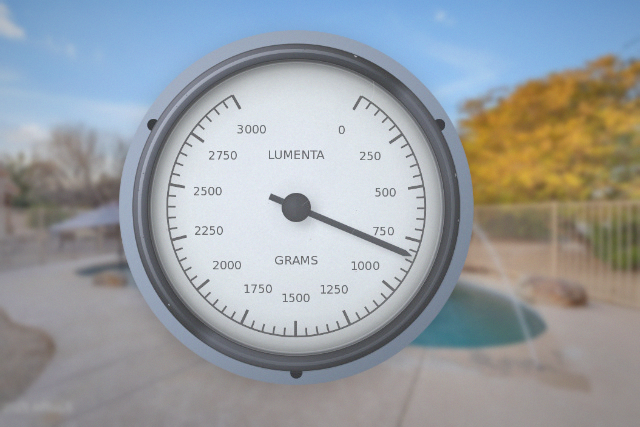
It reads 825 g
